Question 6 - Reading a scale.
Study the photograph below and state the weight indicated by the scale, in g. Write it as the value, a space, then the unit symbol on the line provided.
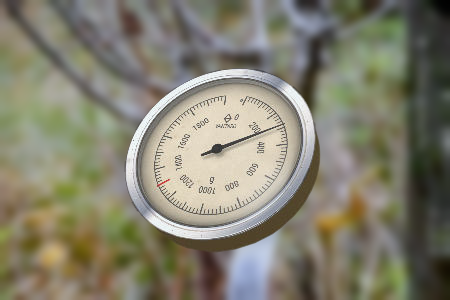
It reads 300 g
